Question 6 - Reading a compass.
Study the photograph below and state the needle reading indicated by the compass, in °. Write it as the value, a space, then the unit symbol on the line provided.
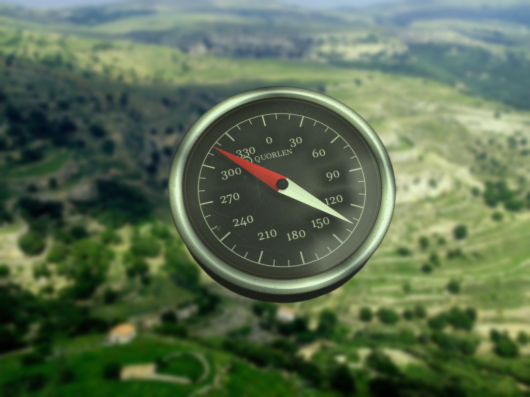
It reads 315 °
